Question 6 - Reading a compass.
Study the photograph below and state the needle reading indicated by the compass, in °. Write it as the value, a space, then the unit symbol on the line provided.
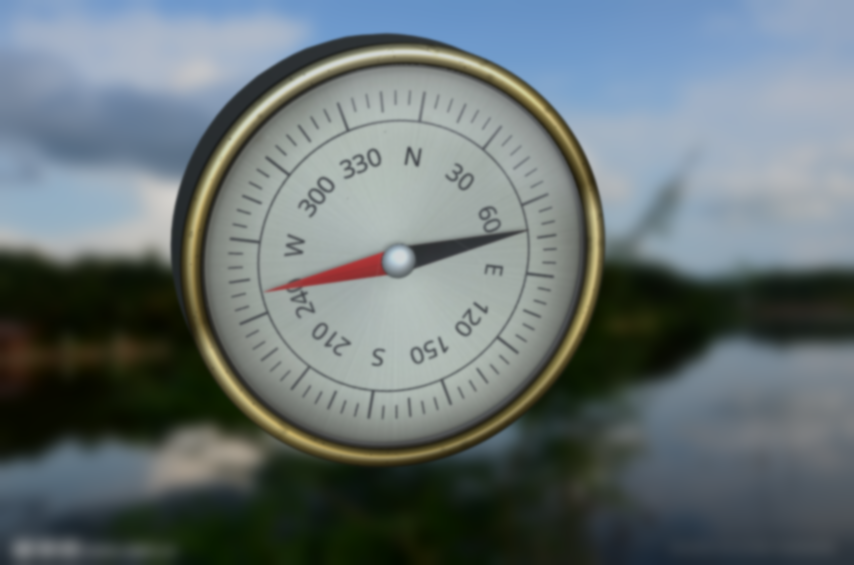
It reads 250 °
